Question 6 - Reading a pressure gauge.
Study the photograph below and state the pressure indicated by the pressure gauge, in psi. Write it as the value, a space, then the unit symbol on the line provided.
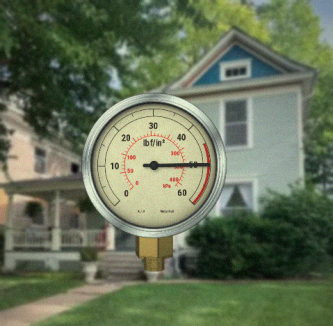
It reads 50 psi
